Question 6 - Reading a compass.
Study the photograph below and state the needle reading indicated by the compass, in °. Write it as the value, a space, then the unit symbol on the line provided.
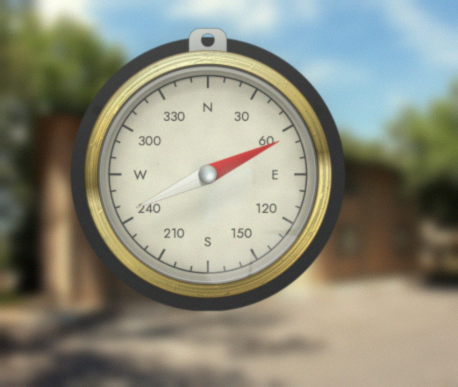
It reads 65 °
